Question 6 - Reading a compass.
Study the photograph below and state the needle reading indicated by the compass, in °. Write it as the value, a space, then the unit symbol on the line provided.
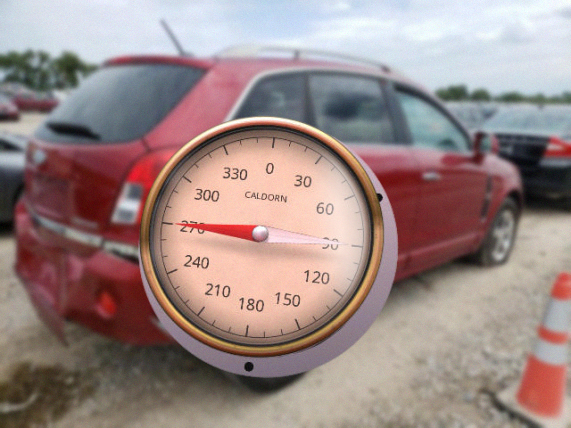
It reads 270 °
